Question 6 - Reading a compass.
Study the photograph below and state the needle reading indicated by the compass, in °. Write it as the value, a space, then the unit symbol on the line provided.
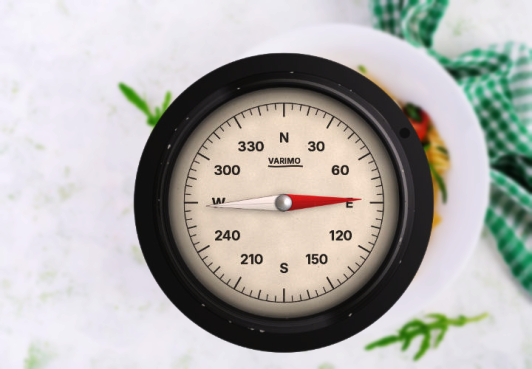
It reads 87.5 °
